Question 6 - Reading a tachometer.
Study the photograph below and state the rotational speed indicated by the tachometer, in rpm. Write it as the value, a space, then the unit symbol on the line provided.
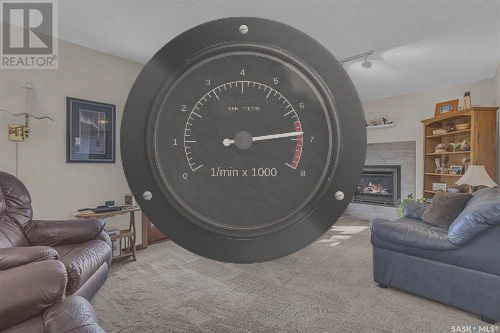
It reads 6800 rpm
